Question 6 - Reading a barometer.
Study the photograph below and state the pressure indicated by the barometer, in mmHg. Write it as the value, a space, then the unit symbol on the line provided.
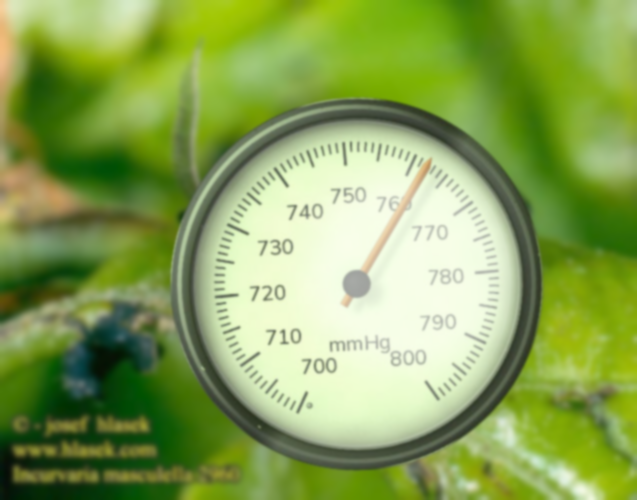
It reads 762 mmHg
